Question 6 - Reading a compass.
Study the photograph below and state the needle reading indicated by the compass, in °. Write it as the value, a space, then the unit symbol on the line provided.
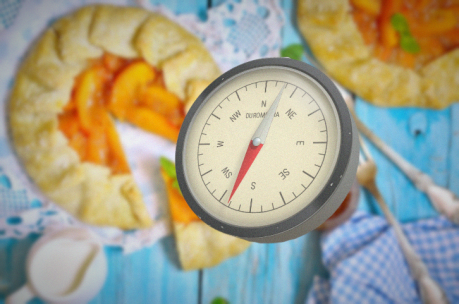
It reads 200 °
